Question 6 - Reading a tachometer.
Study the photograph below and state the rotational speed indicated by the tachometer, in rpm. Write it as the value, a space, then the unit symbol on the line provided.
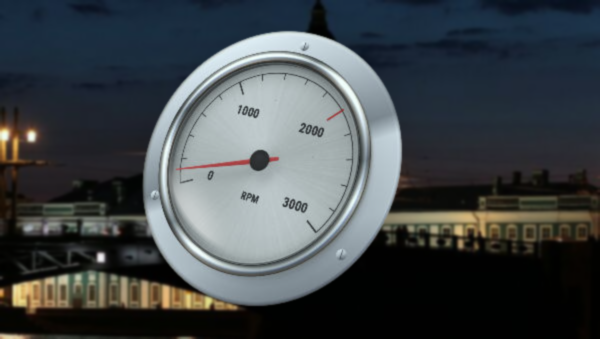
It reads 100 rpm
